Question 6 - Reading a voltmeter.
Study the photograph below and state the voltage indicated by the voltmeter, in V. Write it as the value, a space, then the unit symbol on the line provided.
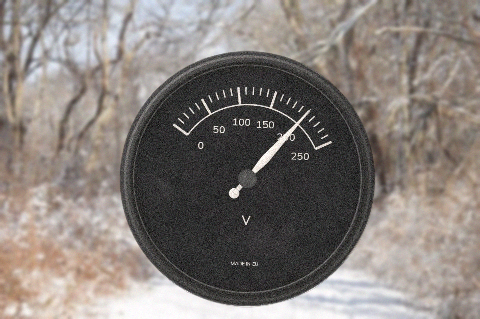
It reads 200 V
